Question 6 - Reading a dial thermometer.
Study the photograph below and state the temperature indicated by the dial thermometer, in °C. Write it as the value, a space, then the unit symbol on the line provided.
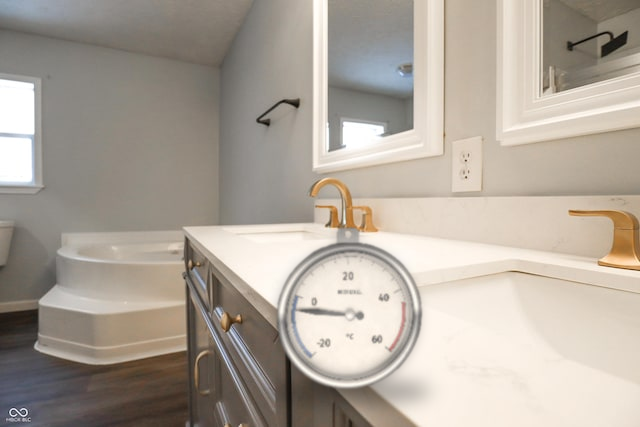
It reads -4 °C
